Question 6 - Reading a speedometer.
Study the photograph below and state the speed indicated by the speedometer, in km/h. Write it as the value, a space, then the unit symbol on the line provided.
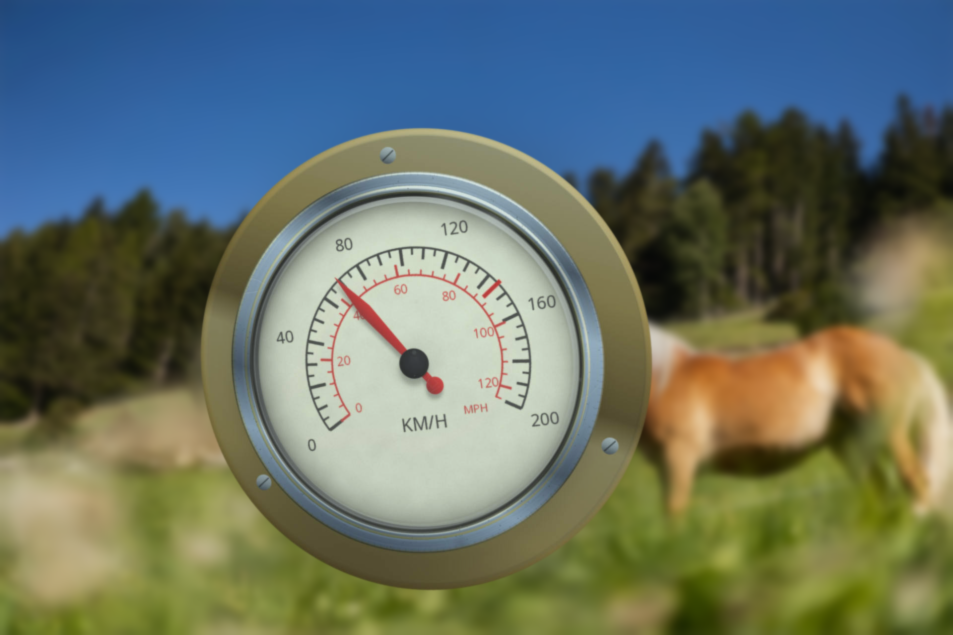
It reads 70 km/h
